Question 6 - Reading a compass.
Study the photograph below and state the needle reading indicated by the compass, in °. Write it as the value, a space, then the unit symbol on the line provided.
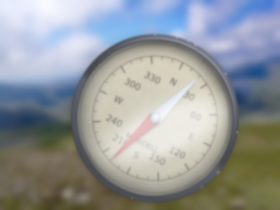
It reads 200 °
